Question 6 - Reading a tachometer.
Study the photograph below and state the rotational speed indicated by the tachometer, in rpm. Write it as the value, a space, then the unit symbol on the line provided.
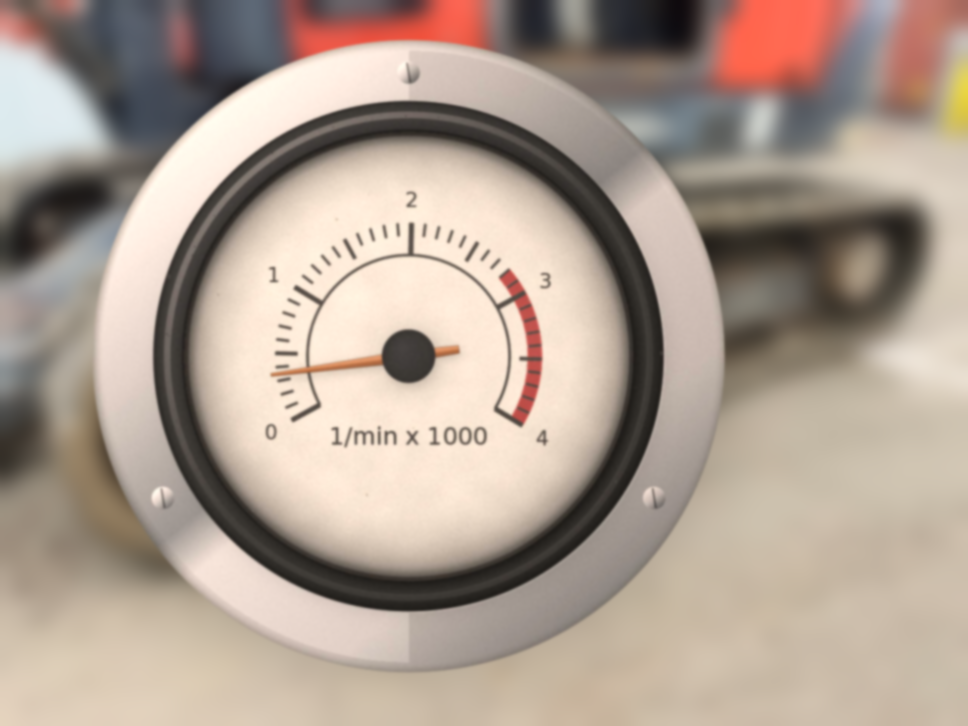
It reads 350 rpm
